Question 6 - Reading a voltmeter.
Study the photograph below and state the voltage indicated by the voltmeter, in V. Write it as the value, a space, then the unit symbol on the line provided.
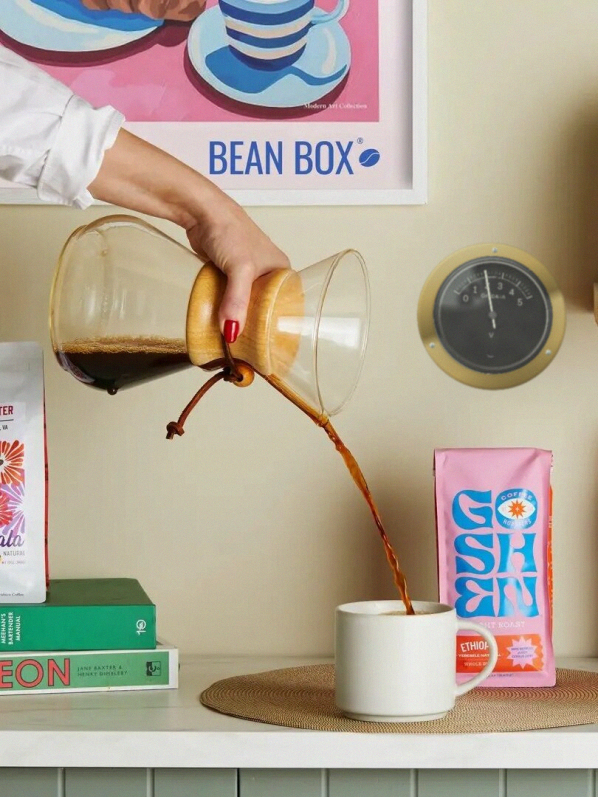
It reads 2 V
